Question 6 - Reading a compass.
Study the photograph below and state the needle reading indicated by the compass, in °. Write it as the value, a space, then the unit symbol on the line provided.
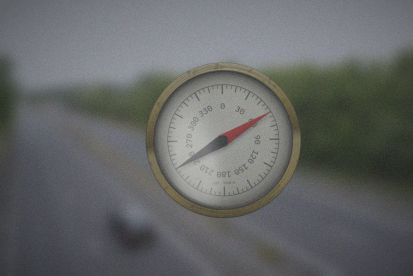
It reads 60 °
